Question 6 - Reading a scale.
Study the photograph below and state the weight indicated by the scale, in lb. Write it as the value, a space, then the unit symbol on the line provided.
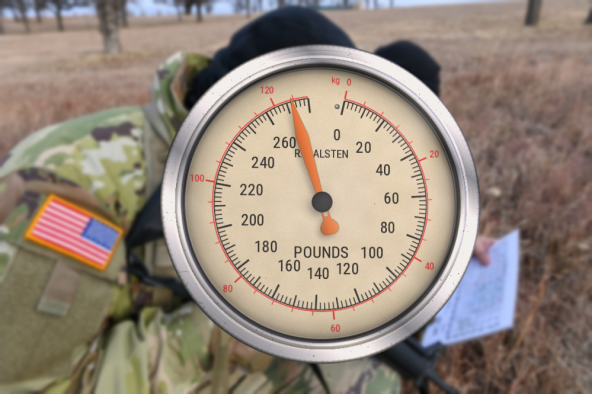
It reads 272 lb
